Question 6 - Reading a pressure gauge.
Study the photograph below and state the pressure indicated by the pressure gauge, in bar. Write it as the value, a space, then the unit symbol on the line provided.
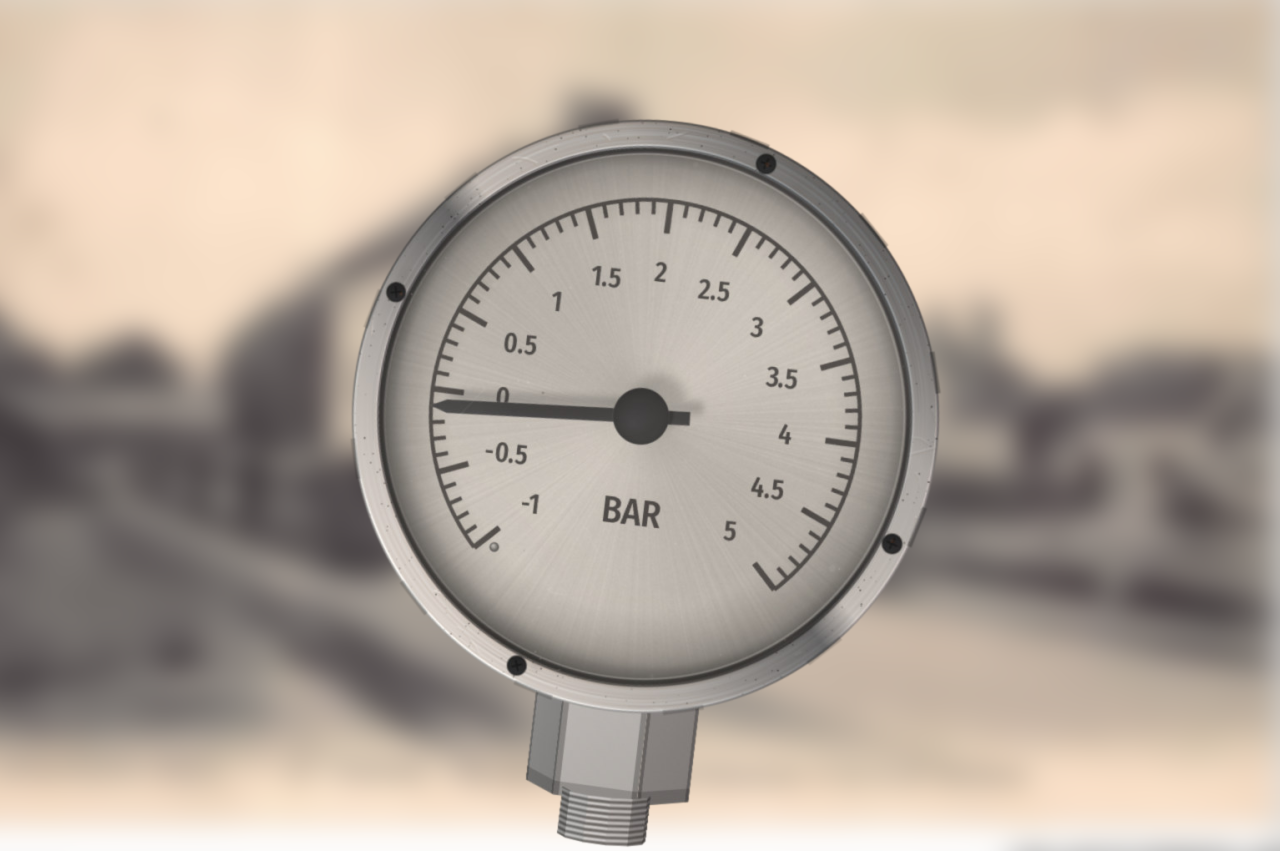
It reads -0.1 bar
